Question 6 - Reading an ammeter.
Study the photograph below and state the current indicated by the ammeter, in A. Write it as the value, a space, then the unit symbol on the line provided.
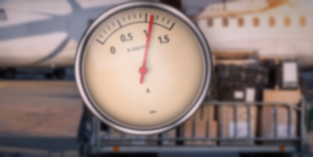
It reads 1.1 A
